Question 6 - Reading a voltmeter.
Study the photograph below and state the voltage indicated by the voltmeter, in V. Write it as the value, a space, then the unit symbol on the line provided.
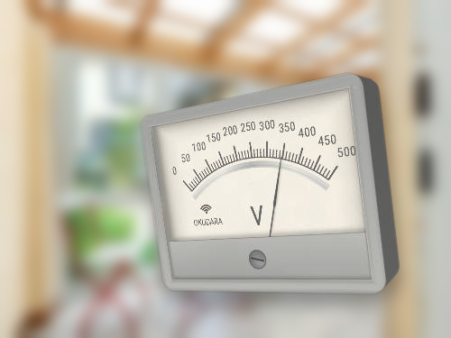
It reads 350 V
